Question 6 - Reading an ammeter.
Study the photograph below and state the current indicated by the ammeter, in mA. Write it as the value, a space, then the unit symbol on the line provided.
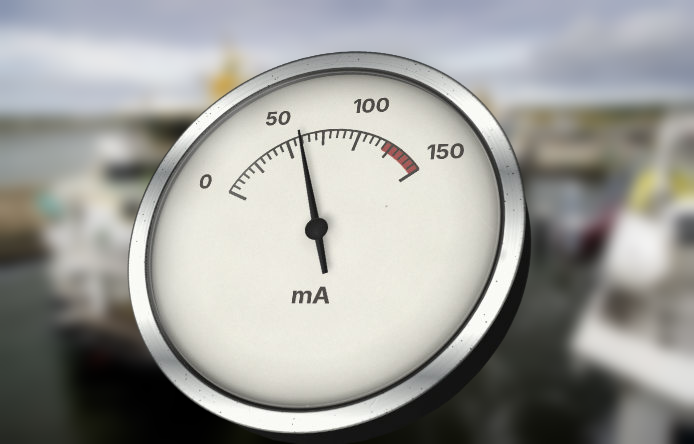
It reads 60 mA
